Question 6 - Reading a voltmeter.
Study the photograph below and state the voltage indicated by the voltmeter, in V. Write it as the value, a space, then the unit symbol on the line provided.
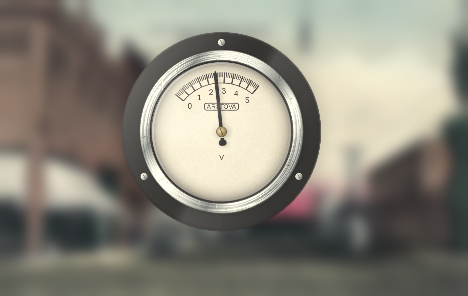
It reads 2.5 V
